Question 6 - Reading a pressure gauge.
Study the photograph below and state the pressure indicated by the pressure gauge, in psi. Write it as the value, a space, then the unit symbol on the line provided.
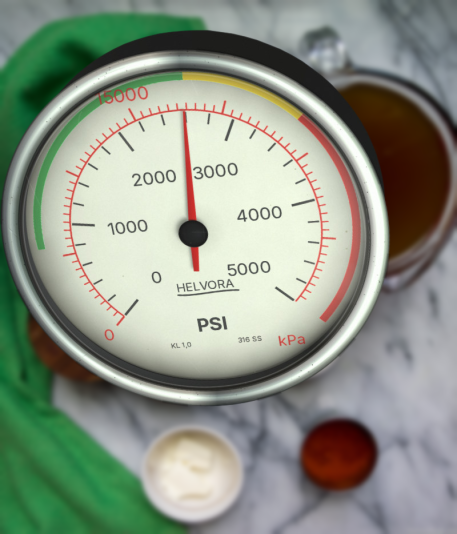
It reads 2600 psi
